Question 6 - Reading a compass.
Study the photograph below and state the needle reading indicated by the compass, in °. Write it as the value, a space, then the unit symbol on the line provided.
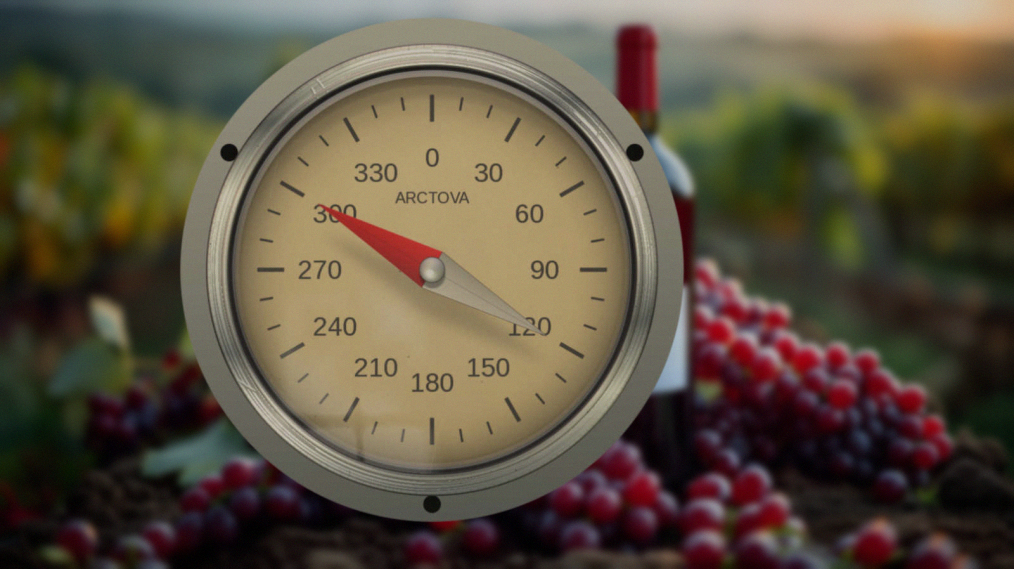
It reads 300 °
